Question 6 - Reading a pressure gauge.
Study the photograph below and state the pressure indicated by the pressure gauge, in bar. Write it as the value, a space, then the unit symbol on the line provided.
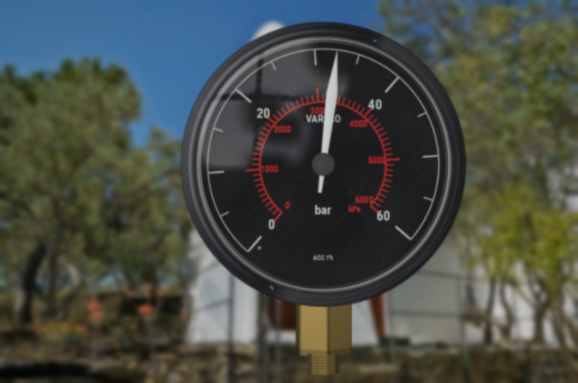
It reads 32.5 bar
